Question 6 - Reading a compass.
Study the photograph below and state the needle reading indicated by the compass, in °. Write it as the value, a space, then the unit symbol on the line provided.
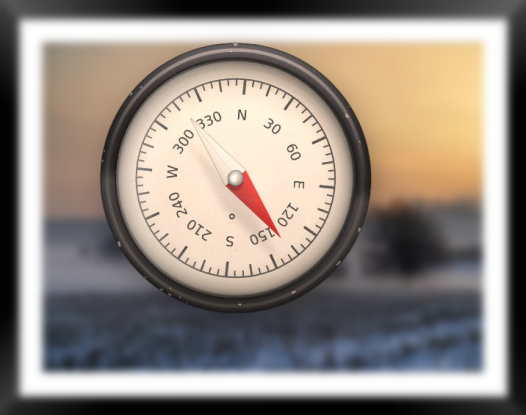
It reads 137.5 °
